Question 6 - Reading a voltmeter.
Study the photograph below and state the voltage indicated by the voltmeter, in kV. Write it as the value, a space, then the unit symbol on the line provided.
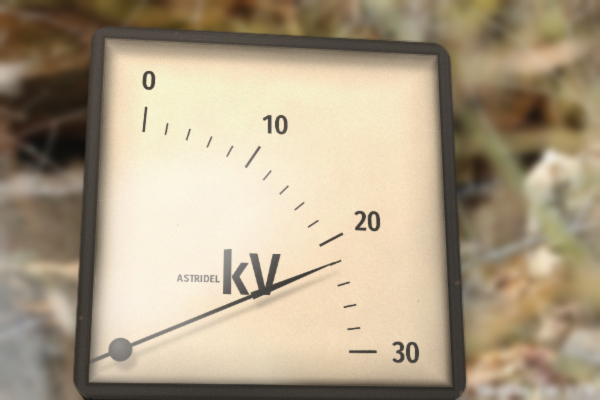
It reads 22 kV
